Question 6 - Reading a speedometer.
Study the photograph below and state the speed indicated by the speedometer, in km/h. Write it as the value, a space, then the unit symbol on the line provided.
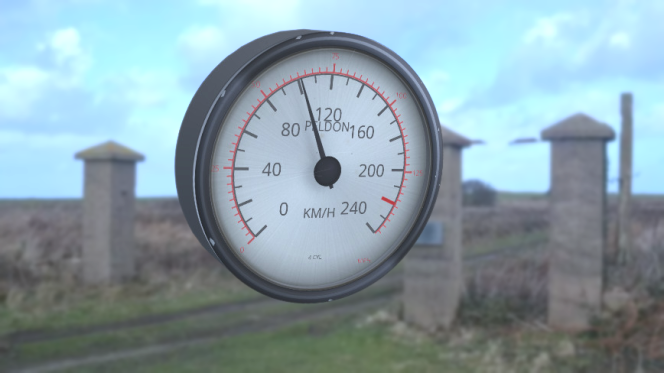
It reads 100 km/h
